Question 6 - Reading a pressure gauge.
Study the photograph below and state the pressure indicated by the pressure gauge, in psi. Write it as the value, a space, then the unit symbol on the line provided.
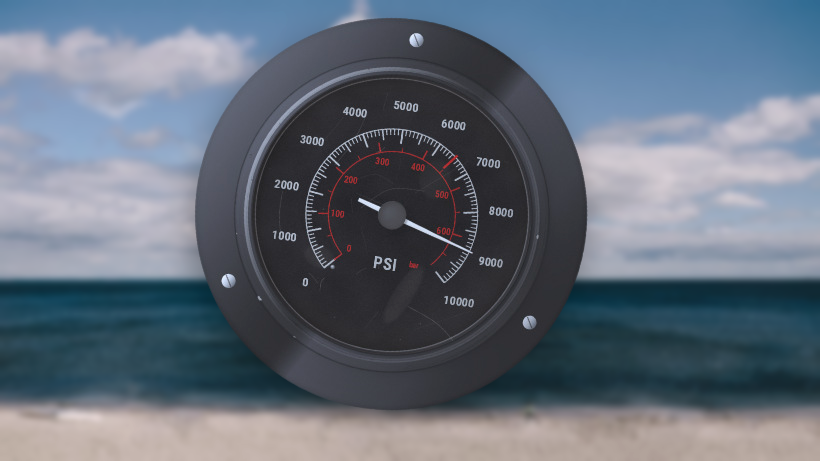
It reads 9000 psi
